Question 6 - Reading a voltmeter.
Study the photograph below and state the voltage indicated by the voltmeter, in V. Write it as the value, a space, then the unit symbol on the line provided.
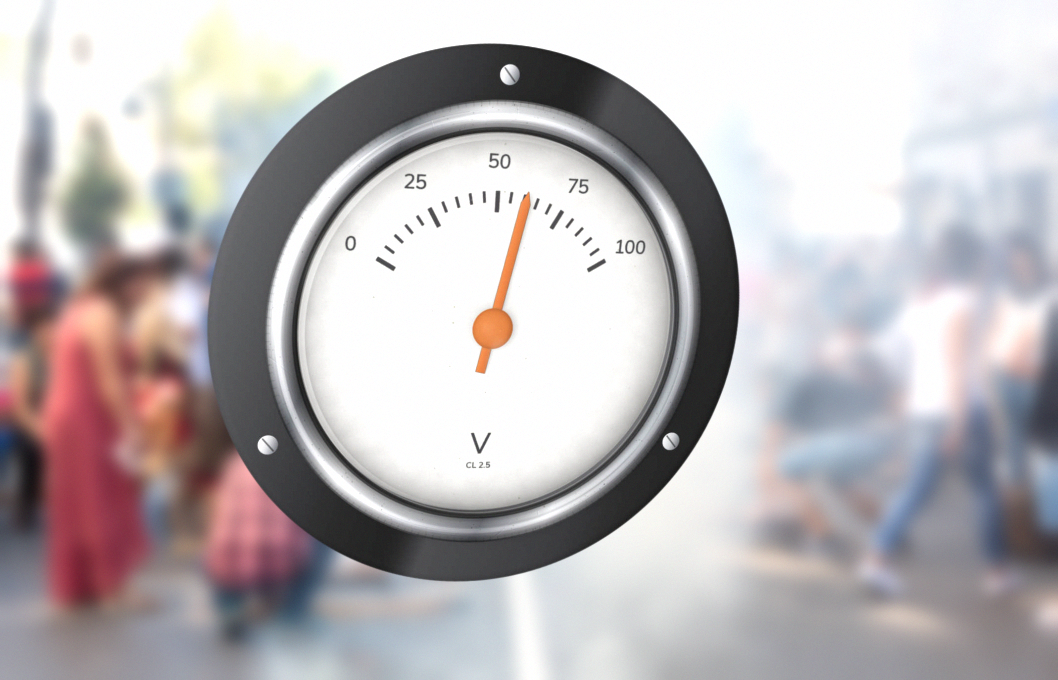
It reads 60 V
